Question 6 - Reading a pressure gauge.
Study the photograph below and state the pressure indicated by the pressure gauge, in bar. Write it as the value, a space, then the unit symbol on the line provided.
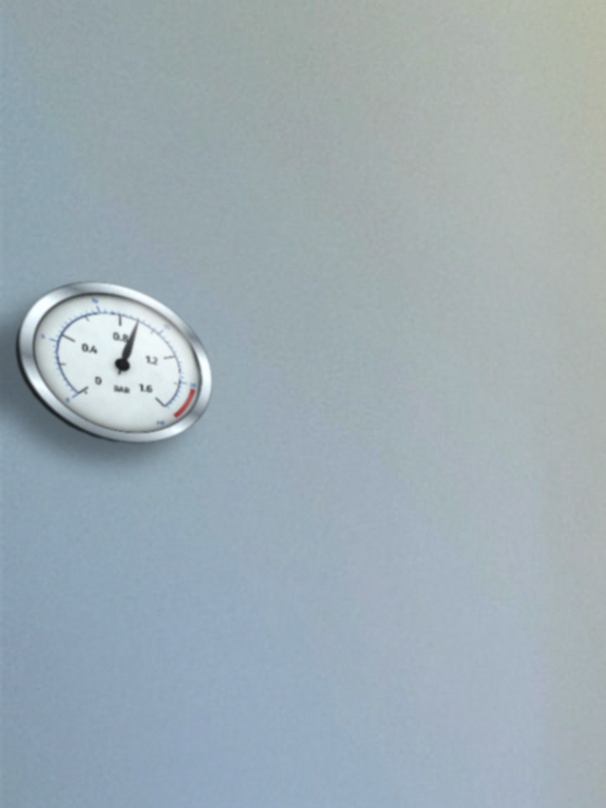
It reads 0.9 bar
